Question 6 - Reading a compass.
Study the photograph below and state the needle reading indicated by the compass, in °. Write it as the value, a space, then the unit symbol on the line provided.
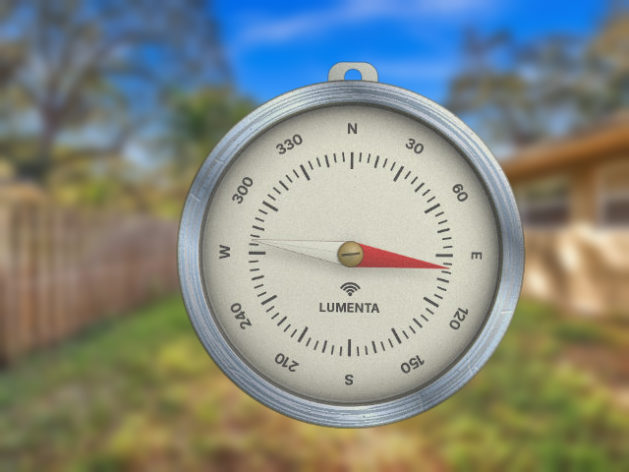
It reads 97.5 °
